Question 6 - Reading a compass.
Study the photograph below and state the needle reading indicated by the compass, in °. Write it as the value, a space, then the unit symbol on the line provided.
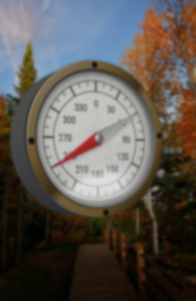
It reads 240 °
